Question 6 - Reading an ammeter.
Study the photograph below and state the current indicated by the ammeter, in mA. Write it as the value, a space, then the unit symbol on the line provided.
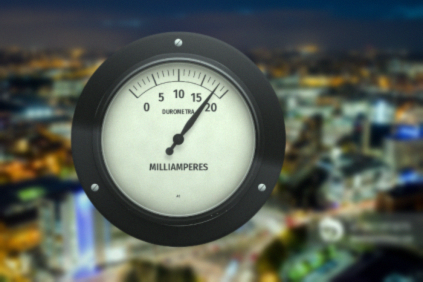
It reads 18 mA
